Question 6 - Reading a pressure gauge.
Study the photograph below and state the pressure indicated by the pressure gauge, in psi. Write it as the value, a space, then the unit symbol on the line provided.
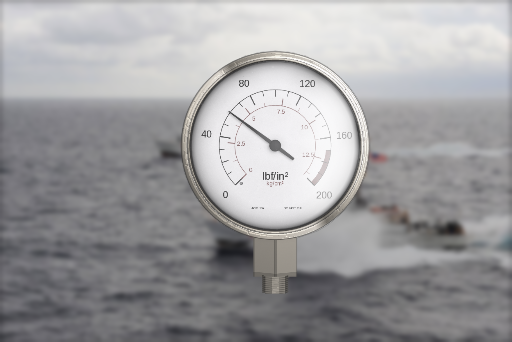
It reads 60 psi
